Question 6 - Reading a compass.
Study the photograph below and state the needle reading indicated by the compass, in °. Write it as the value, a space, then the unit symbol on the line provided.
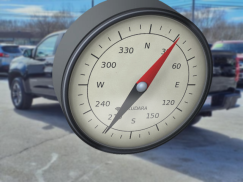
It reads 30 °
